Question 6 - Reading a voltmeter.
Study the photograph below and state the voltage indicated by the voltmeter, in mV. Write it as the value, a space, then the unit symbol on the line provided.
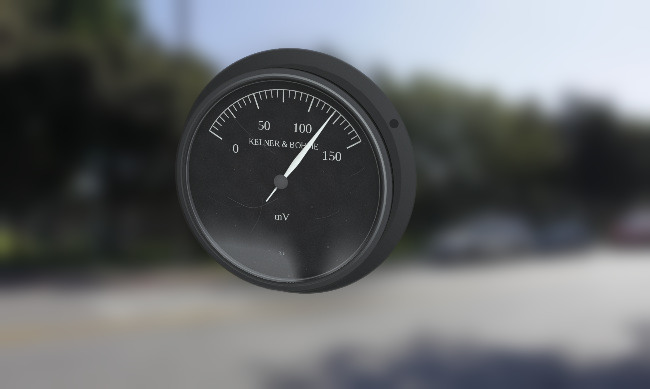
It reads 120 mV
